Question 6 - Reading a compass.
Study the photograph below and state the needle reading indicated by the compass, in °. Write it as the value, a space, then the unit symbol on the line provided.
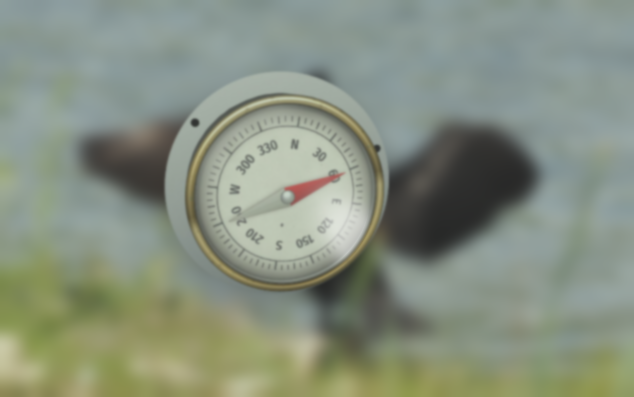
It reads 60 °
